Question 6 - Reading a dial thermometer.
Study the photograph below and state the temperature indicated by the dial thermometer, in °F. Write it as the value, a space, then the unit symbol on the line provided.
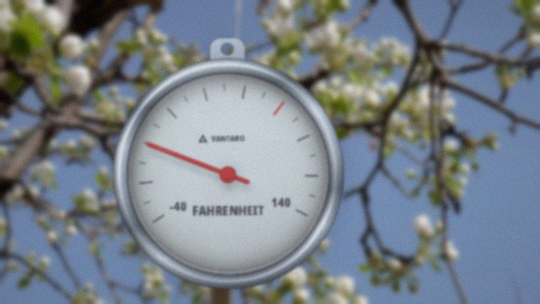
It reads 0 °F
